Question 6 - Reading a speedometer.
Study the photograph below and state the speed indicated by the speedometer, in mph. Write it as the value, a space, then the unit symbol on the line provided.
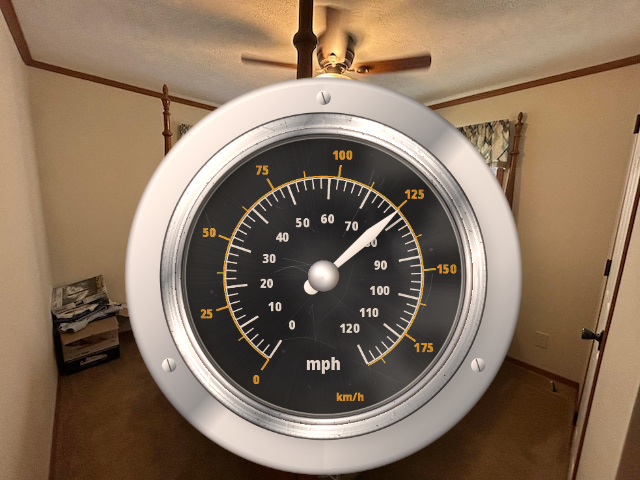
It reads 78 mph
